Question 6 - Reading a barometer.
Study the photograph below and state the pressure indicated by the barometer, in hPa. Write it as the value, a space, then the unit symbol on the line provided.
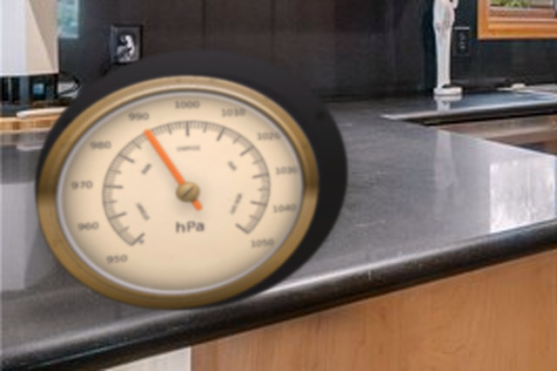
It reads 990 hPa
